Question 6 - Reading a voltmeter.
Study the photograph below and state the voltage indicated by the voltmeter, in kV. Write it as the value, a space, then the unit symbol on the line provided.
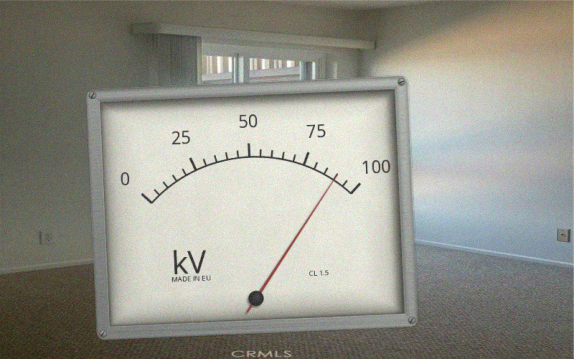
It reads 90 kV
